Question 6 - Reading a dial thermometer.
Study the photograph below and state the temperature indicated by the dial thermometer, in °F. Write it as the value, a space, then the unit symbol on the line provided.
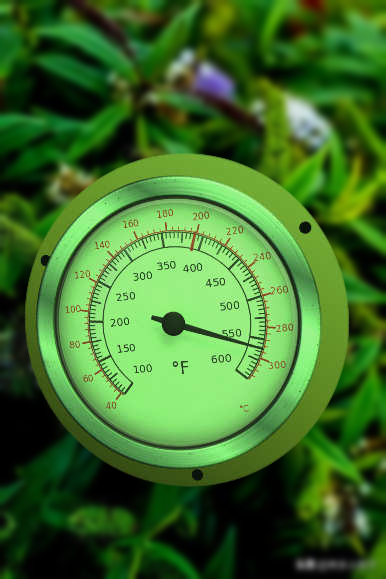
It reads 560 °F
